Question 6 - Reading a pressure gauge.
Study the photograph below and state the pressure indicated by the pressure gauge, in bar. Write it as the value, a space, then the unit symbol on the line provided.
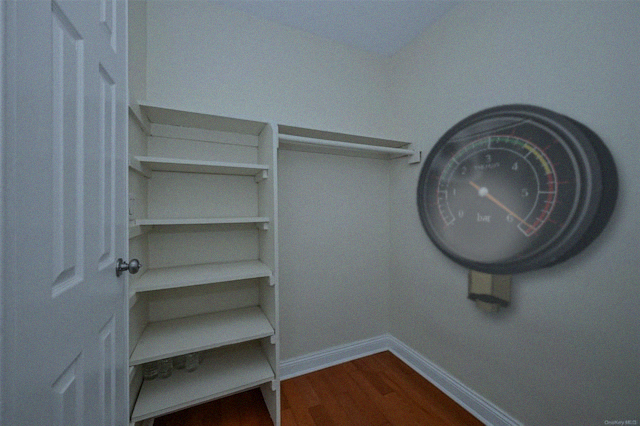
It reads 5.8 bar
